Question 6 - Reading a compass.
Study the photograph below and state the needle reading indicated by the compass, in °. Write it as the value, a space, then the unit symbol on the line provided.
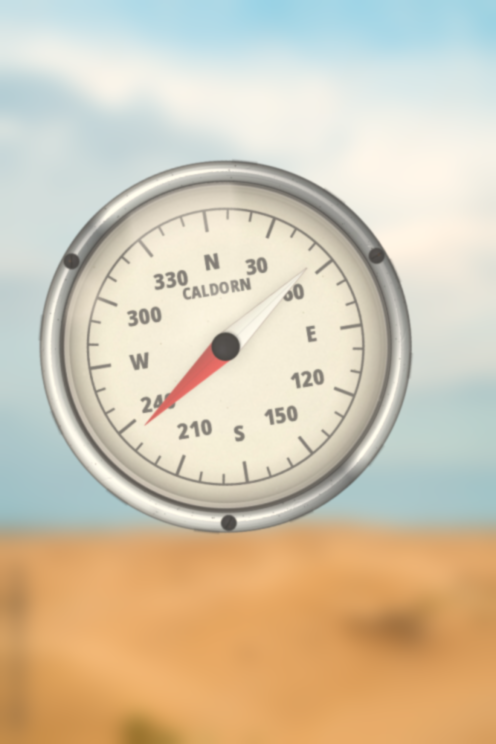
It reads 235 °
